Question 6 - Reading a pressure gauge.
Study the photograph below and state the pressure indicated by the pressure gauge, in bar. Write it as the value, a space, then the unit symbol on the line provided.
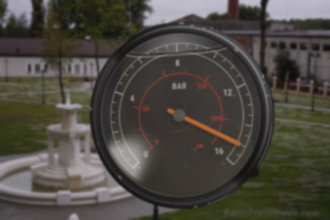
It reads 15 bar
